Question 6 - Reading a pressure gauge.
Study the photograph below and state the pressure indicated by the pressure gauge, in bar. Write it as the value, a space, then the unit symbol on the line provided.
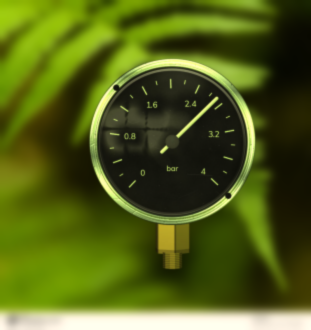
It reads 2.7 bar
